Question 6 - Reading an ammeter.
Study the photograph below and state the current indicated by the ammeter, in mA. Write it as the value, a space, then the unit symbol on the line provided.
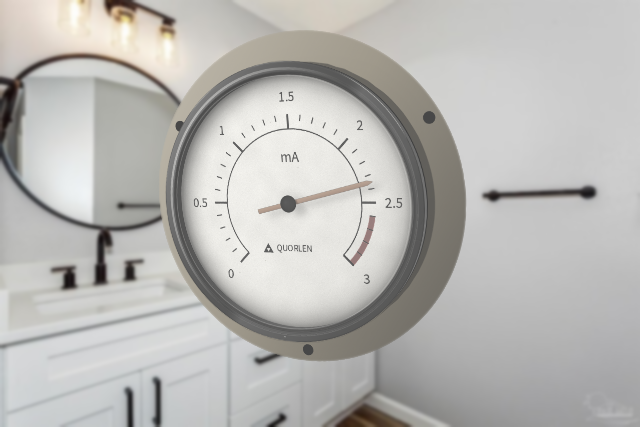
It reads 2.35 mA
